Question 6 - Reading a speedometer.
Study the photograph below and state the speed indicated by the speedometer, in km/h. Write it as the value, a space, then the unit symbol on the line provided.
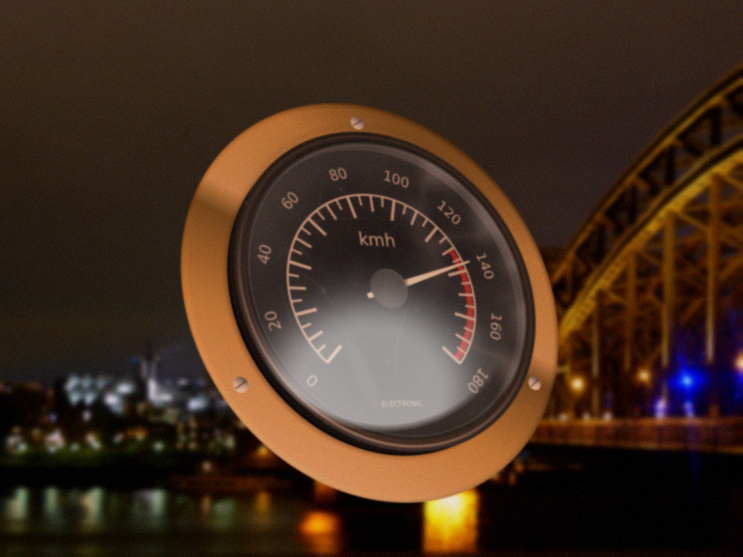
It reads 137.5 km/h
